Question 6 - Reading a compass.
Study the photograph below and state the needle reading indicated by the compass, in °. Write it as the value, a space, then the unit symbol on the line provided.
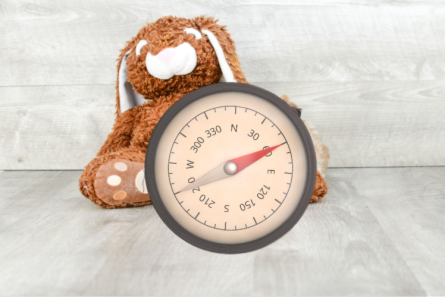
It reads 60 °
